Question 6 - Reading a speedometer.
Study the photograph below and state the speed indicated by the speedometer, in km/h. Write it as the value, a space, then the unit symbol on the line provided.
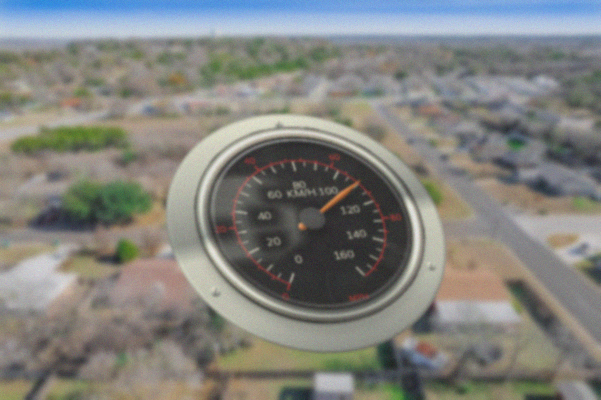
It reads 110 km/h
